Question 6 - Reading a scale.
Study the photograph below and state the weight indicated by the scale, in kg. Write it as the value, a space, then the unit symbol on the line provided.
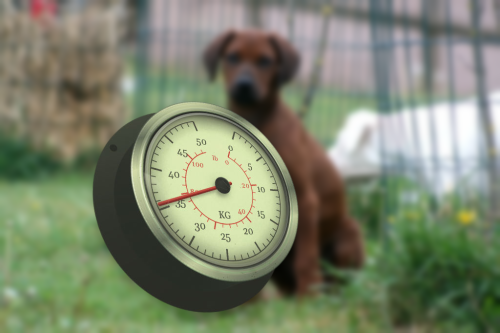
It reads 35.5 kg
